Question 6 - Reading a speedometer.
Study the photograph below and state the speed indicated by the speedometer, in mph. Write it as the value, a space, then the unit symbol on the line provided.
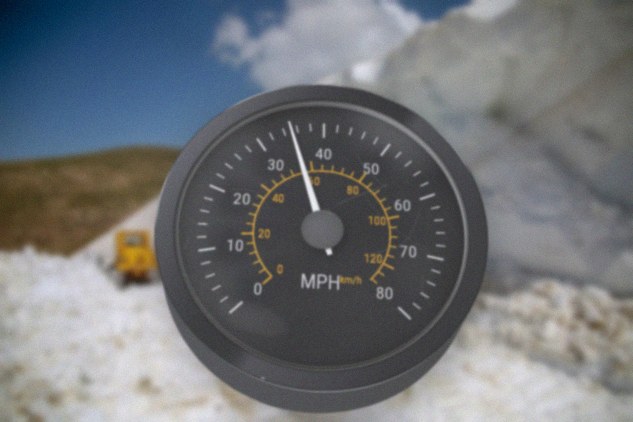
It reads 35 mph
